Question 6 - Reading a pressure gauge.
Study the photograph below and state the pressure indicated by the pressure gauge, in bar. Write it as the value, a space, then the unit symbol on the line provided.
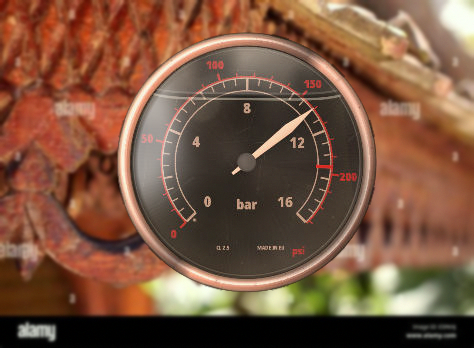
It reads 11 bar
